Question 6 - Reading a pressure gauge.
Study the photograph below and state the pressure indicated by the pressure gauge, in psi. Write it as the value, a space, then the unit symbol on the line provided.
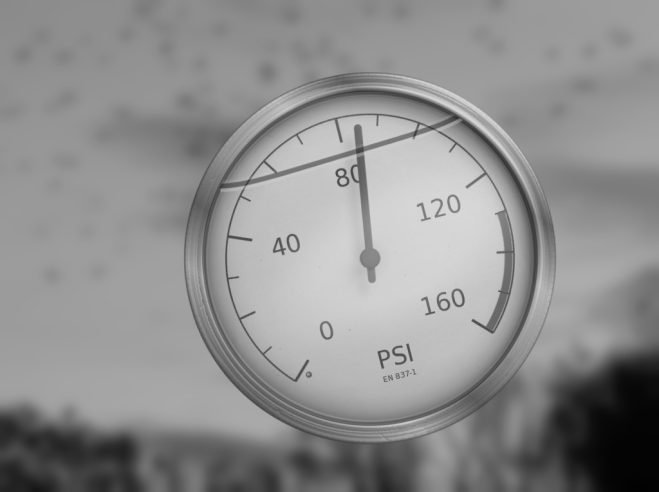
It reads 85 psi
